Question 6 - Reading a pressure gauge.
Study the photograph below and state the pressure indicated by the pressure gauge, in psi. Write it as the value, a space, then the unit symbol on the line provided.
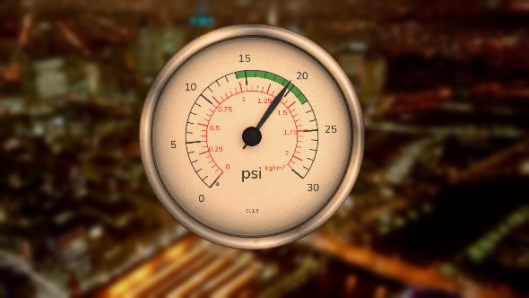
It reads 19.5 psi
